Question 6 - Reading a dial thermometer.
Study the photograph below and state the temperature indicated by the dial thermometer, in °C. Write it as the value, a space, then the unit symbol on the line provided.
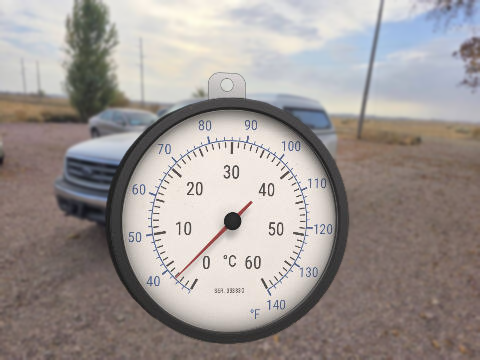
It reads 3 °C
